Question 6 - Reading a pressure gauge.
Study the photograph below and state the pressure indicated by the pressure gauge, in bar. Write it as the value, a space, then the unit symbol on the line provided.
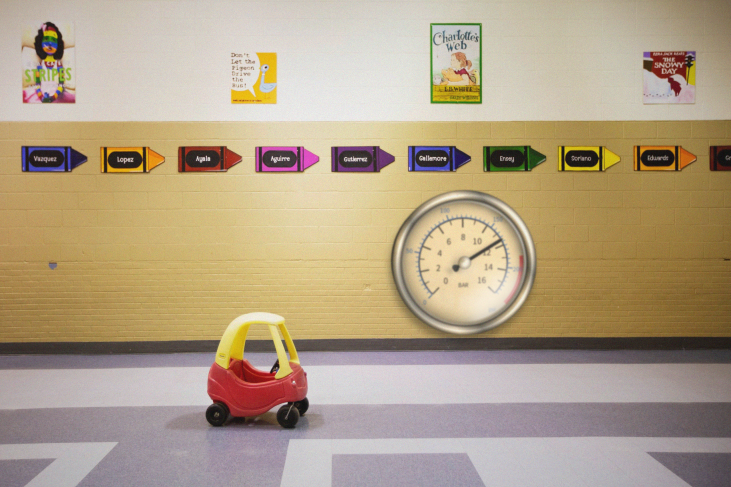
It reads 11.5 bar
